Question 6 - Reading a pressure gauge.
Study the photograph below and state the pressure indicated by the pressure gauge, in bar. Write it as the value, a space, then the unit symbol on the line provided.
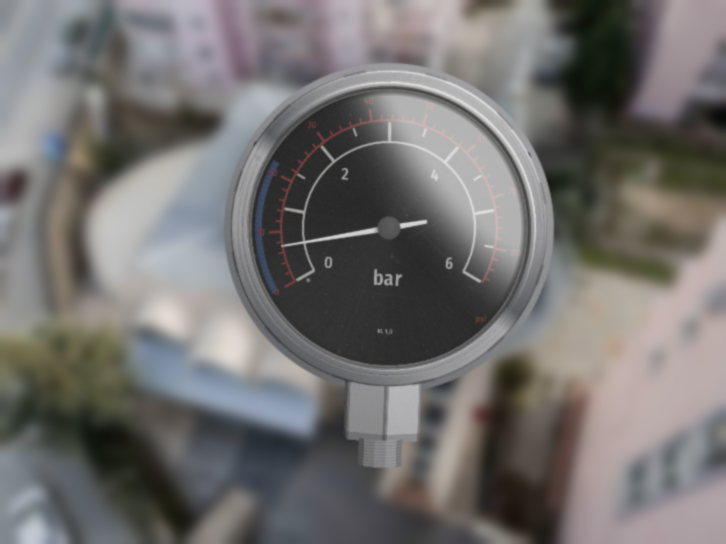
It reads 0.5 bar
